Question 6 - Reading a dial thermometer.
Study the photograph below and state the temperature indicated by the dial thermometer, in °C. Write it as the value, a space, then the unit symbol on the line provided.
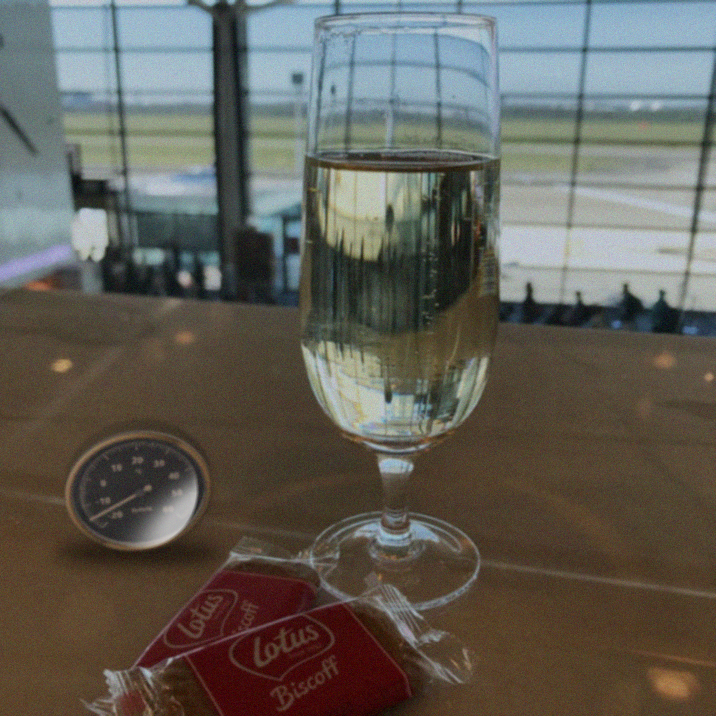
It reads -15 °C
